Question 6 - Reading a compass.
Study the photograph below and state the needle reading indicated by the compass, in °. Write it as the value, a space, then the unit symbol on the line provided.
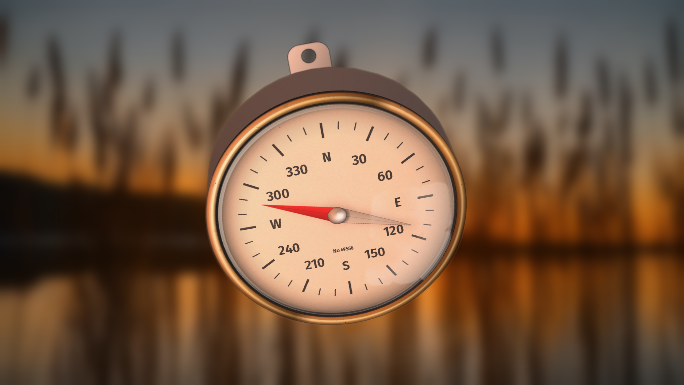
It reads 290 °
